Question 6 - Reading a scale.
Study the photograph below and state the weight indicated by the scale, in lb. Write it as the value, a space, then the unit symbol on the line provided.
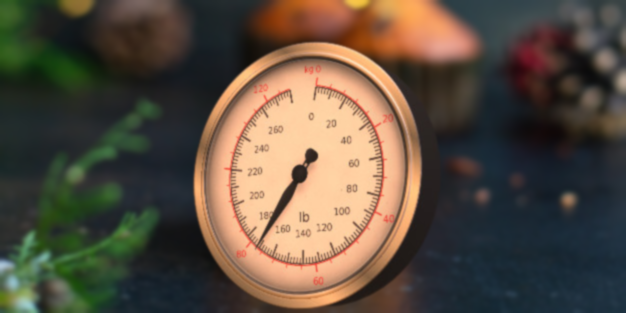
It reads 170 lb
